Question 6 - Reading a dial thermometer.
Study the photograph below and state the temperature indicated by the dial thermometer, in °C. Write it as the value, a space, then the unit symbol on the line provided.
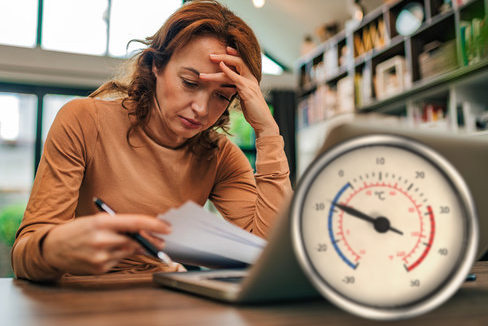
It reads -8 °C
